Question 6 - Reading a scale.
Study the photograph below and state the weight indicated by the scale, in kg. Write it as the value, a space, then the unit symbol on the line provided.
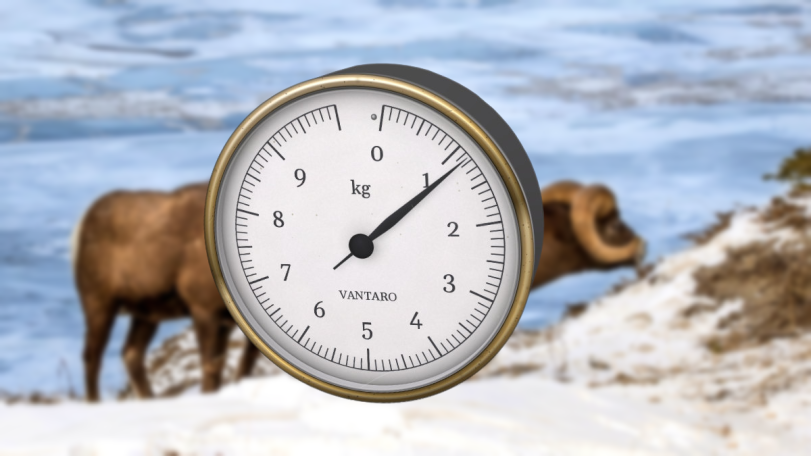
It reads 1.15 kg
